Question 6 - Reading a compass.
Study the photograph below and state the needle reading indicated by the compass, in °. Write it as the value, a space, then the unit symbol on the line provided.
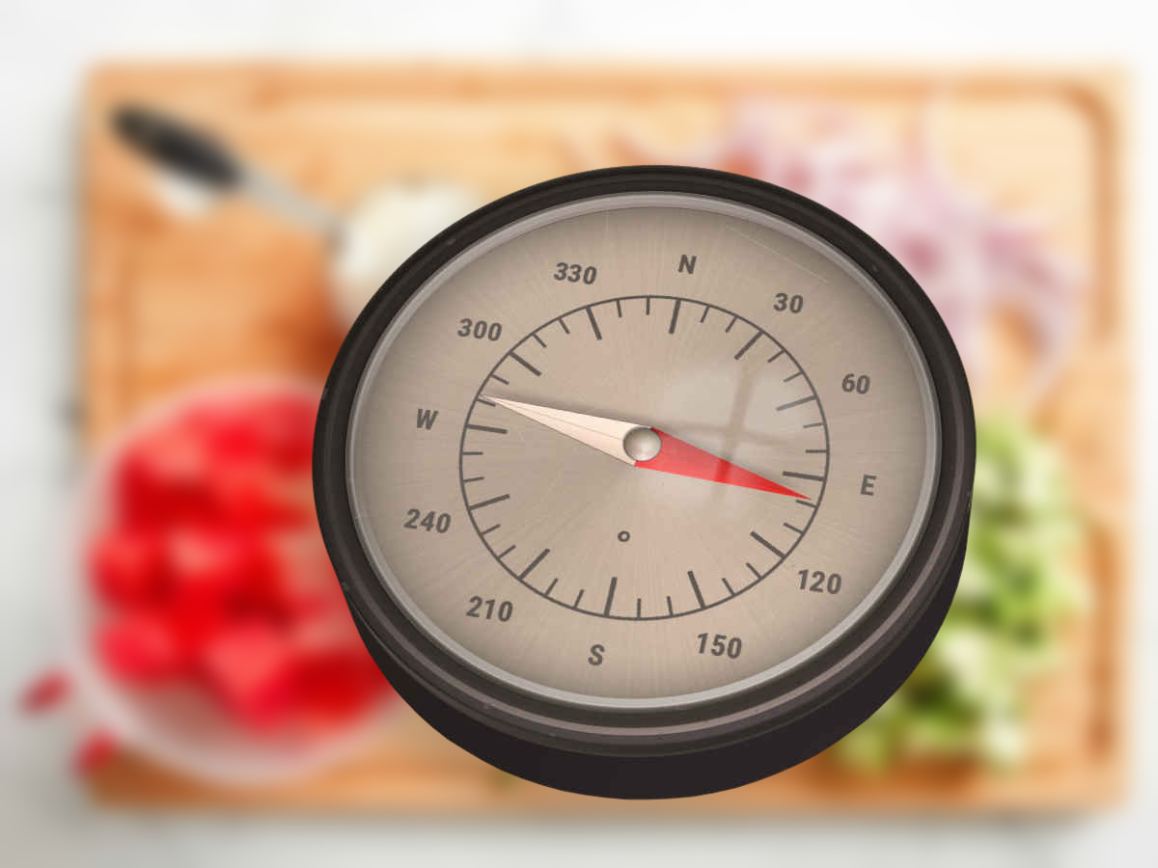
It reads 100 °
